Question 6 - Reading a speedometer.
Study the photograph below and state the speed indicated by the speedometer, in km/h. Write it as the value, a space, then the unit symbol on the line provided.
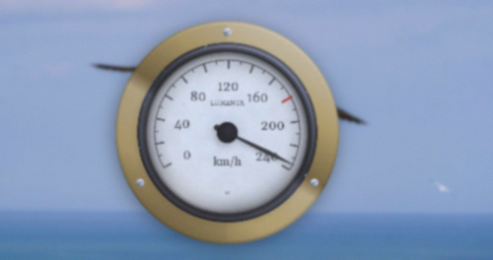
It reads 235 km/h
